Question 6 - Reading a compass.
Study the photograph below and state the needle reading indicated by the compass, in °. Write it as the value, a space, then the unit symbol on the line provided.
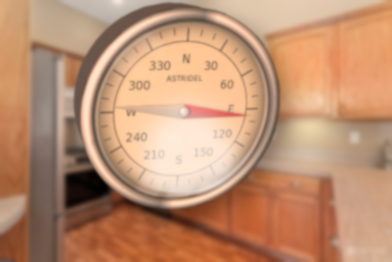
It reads 95 °
